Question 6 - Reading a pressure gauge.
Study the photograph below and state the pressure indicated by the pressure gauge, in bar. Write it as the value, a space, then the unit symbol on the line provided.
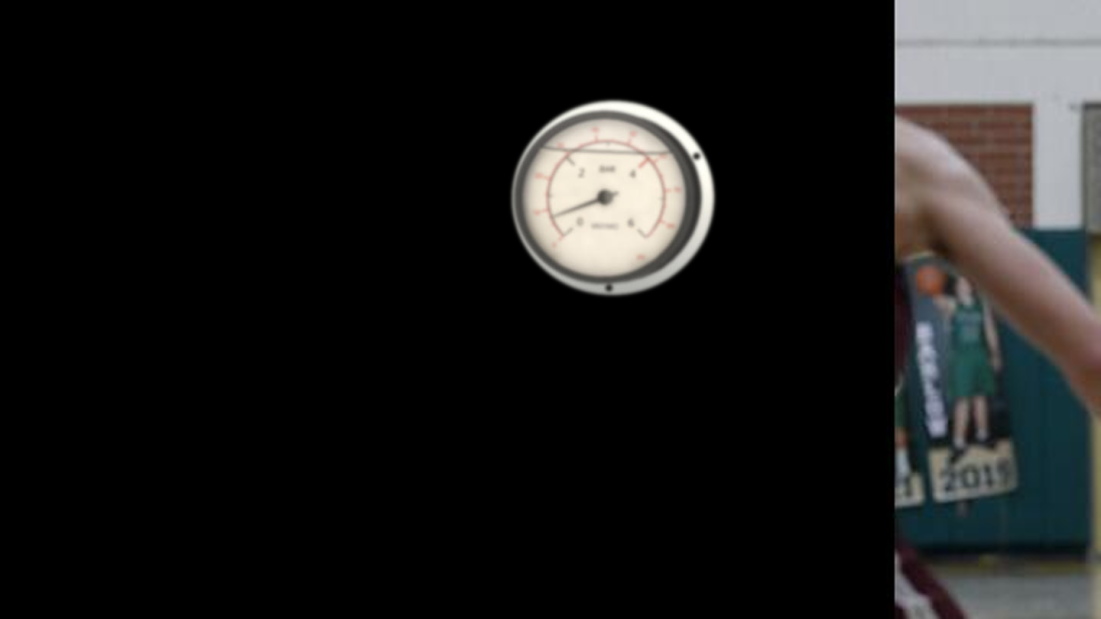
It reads 0.5 bar
